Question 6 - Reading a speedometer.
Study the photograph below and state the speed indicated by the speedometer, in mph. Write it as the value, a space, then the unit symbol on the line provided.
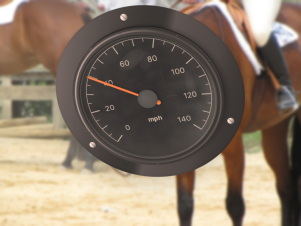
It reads 40 mph
